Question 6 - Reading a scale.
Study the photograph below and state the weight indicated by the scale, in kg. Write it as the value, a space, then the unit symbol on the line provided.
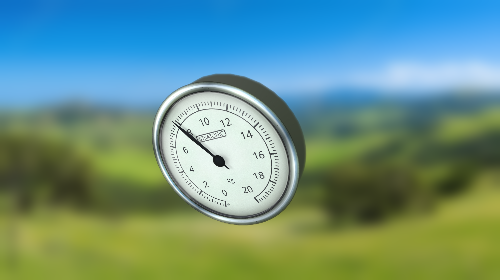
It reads 8 kg
